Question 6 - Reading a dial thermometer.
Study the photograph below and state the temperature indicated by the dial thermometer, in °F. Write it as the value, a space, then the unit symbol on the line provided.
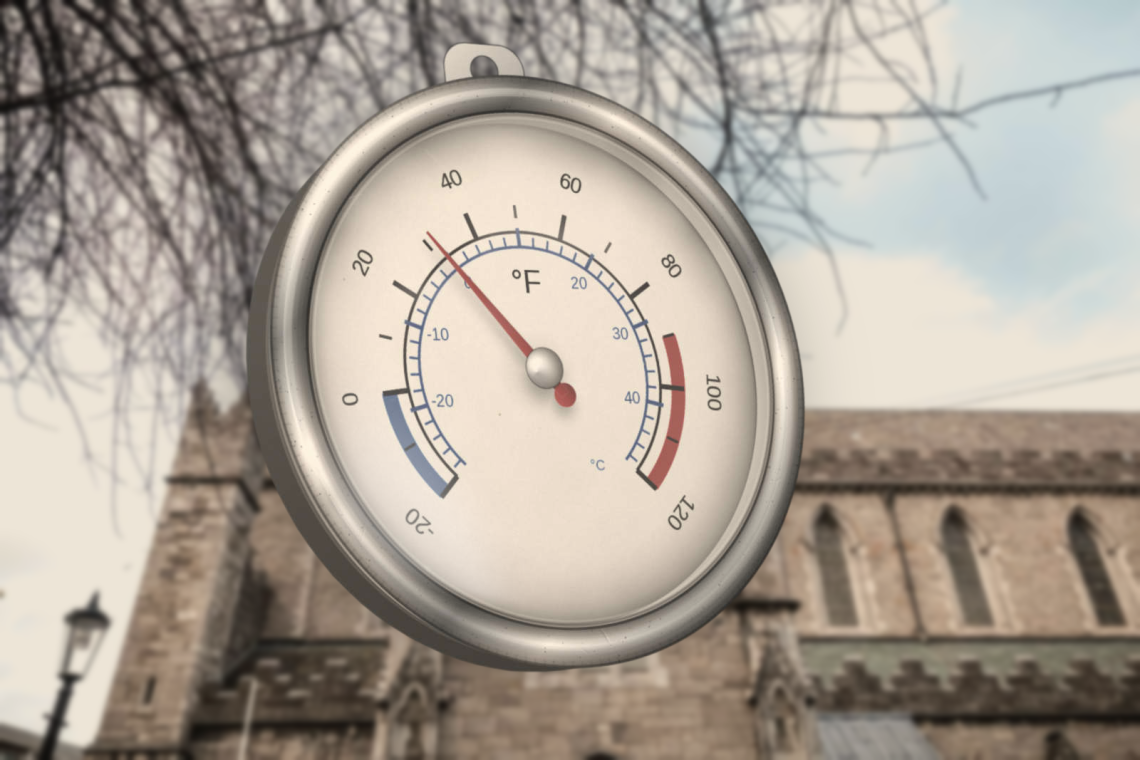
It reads 30 °F
